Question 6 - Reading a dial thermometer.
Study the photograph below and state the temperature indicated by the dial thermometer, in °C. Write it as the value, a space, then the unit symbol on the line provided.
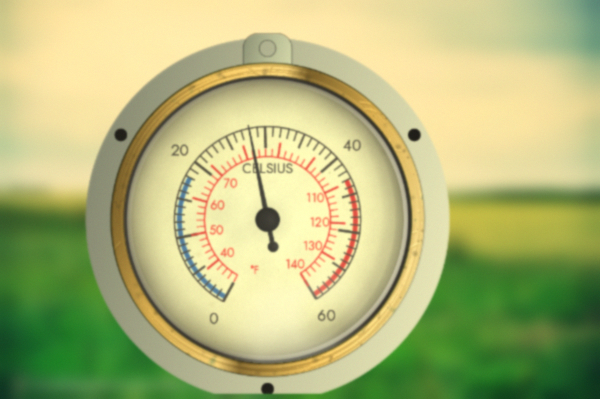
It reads 28 °C
